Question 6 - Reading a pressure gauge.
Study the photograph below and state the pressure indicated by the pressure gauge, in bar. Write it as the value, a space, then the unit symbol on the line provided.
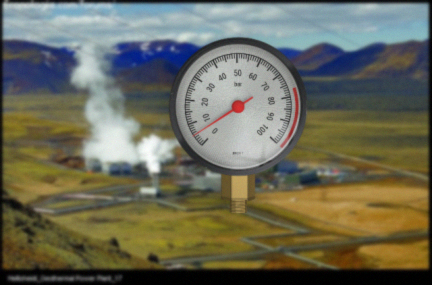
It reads 5 bar
